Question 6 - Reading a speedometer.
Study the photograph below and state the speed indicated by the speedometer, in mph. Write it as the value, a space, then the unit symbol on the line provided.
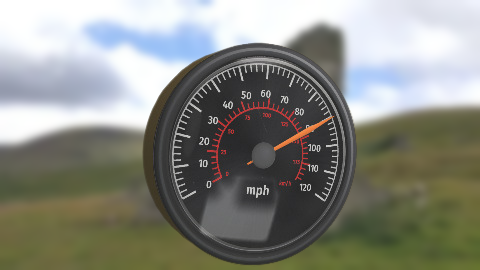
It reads 90 mph
